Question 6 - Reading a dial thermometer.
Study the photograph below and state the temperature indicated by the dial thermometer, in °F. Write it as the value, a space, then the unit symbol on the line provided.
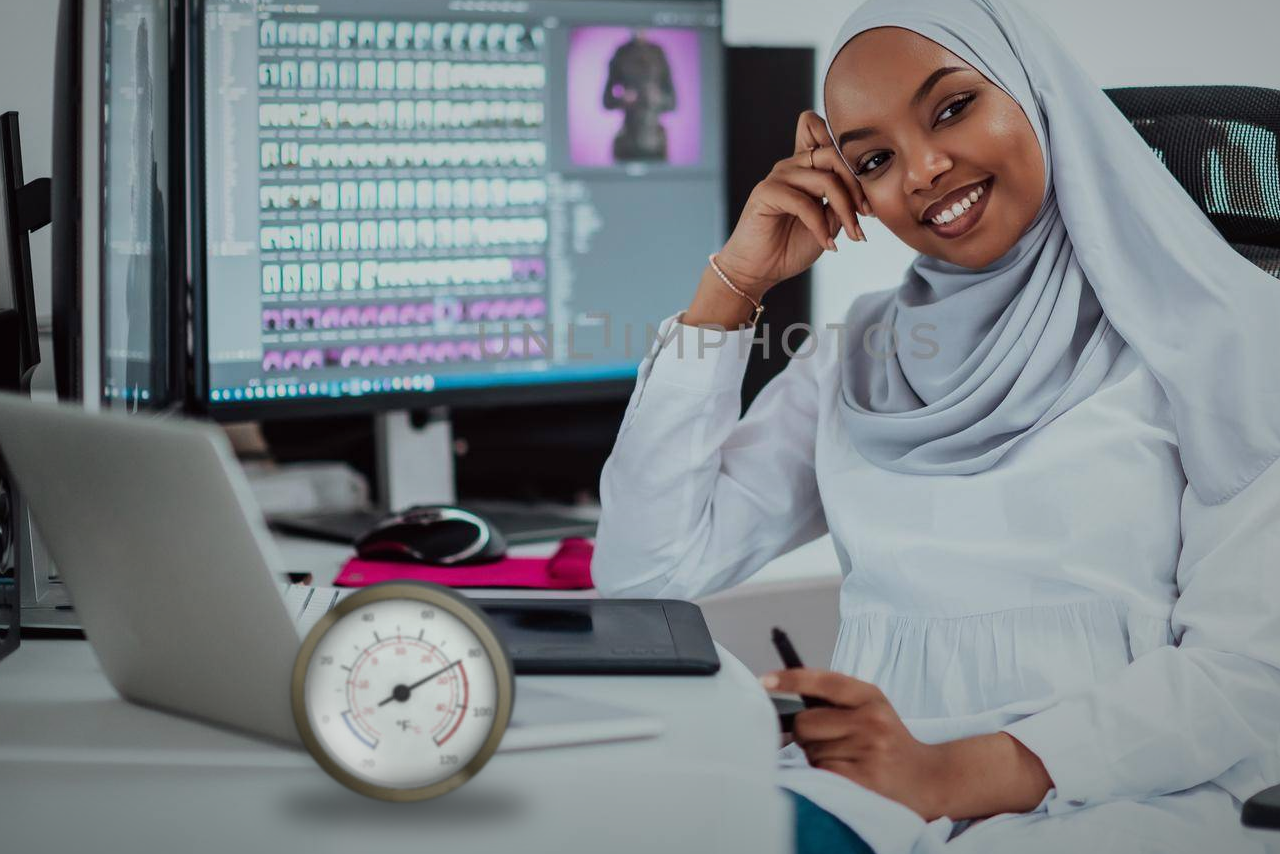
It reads 80 °F
